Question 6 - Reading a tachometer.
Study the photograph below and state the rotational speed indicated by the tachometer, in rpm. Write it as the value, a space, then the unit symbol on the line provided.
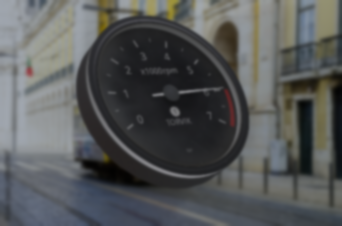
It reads 6000 rpm
